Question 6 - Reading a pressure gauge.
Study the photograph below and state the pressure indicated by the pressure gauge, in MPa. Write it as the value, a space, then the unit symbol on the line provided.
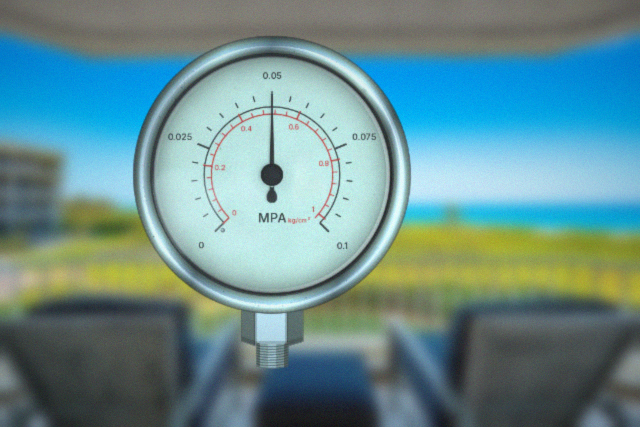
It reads 0.05 MPa
